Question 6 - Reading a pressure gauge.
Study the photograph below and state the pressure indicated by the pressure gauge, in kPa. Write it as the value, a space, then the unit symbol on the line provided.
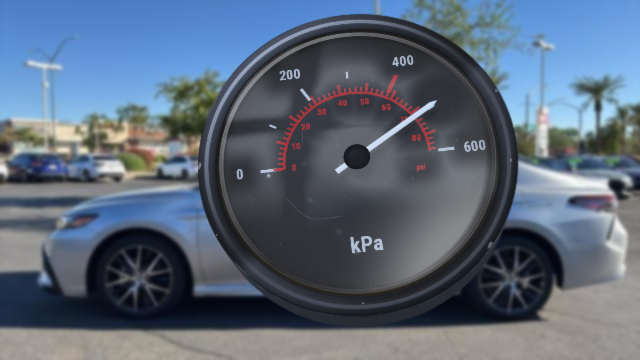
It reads 500 kPa
